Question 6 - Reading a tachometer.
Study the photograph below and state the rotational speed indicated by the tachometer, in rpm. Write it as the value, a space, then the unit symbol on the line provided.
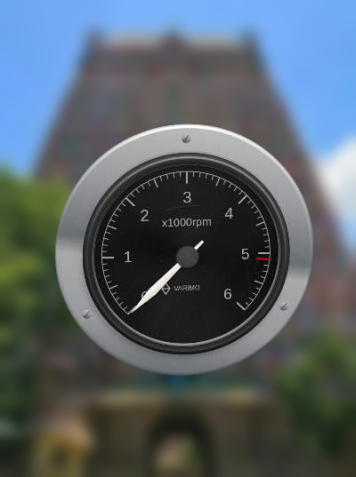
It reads 0 rpm
